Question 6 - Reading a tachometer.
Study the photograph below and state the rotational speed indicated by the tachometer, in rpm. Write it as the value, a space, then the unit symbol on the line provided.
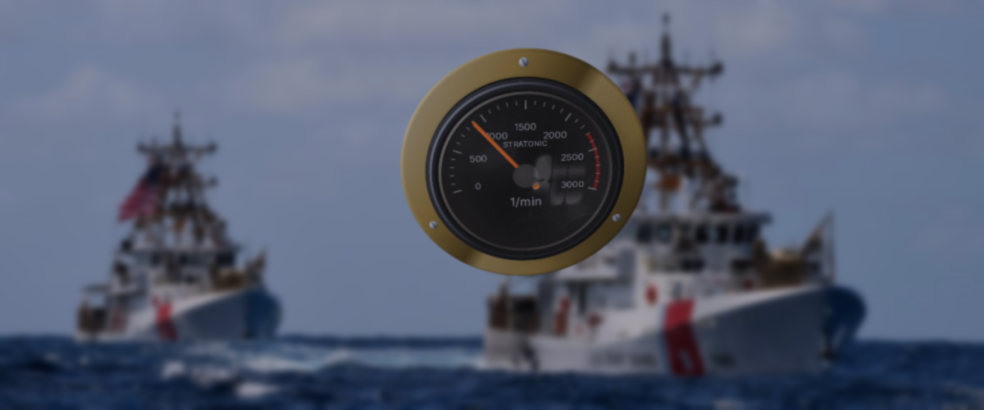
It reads 900 rpm
